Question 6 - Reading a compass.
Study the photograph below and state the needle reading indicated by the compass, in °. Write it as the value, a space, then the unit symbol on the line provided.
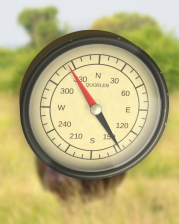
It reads 325 °
